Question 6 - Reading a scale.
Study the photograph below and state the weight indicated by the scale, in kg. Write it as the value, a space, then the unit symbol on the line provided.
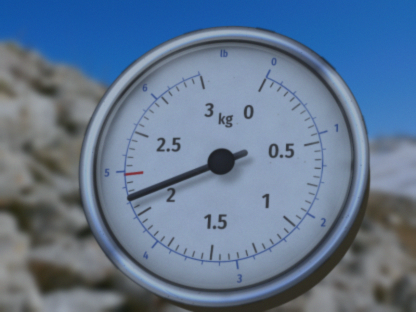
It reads 2.1 kg
